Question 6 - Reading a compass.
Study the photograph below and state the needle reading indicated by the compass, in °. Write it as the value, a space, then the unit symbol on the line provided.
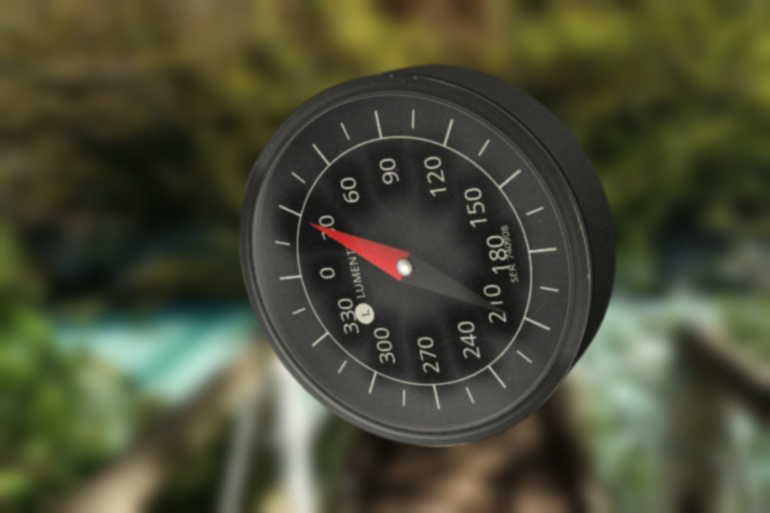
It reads 30 °
